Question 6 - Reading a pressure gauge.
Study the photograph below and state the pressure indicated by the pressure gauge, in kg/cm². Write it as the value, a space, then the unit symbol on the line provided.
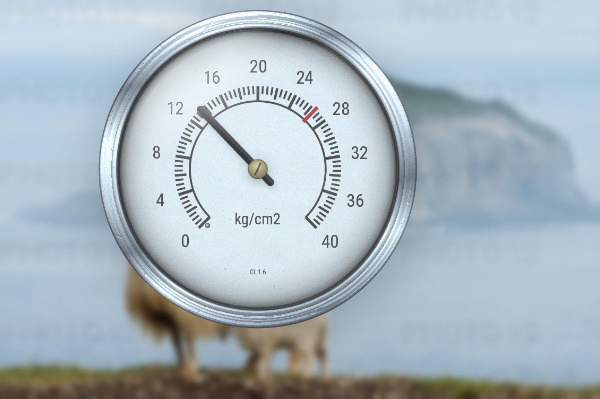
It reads 13.5 kg/cm²
